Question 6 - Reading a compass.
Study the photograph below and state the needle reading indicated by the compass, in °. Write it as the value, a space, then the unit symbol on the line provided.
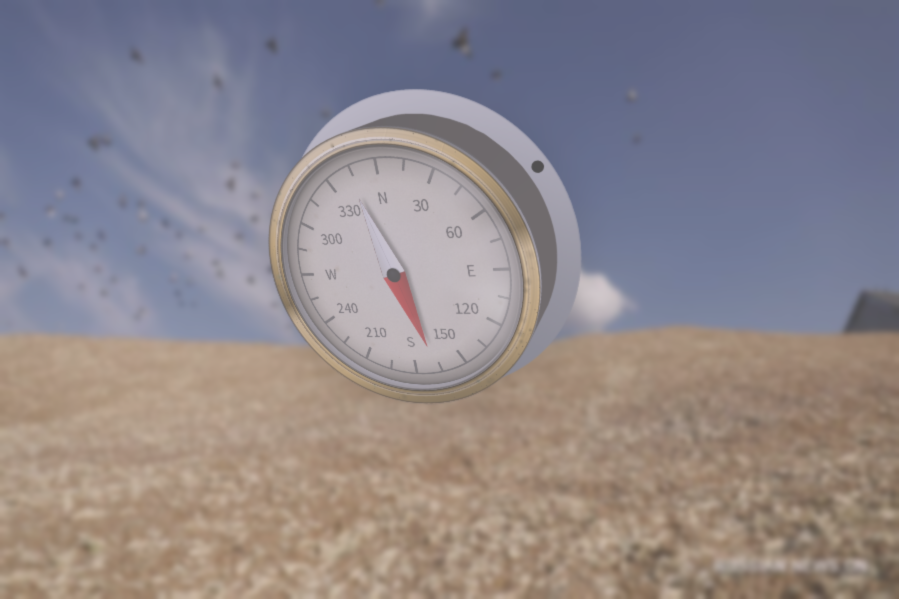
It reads 165 °
